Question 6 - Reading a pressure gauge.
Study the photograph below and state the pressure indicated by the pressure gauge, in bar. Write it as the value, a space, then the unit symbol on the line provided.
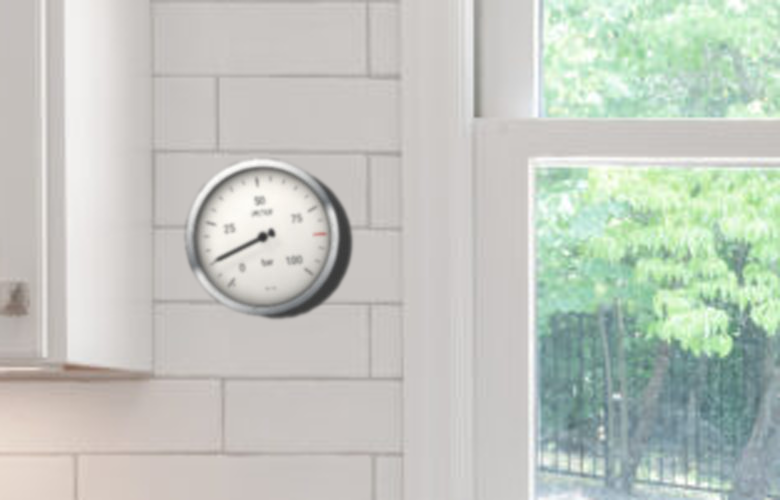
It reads 10 bar
